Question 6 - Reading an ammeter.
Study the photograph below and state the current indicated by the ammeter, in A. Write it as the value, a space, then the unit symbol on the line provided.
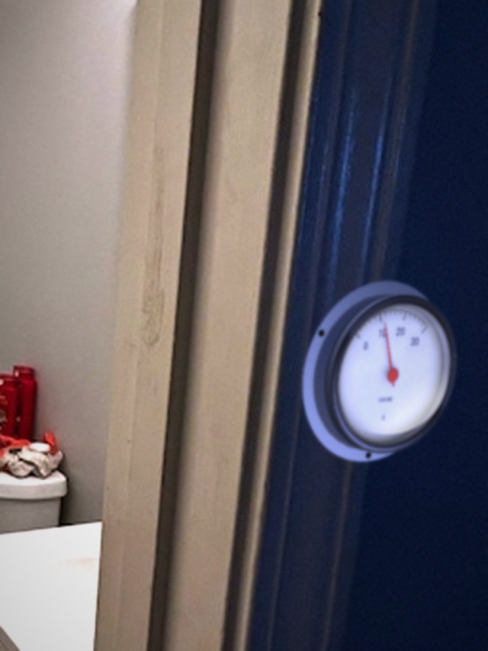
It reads 10 A
